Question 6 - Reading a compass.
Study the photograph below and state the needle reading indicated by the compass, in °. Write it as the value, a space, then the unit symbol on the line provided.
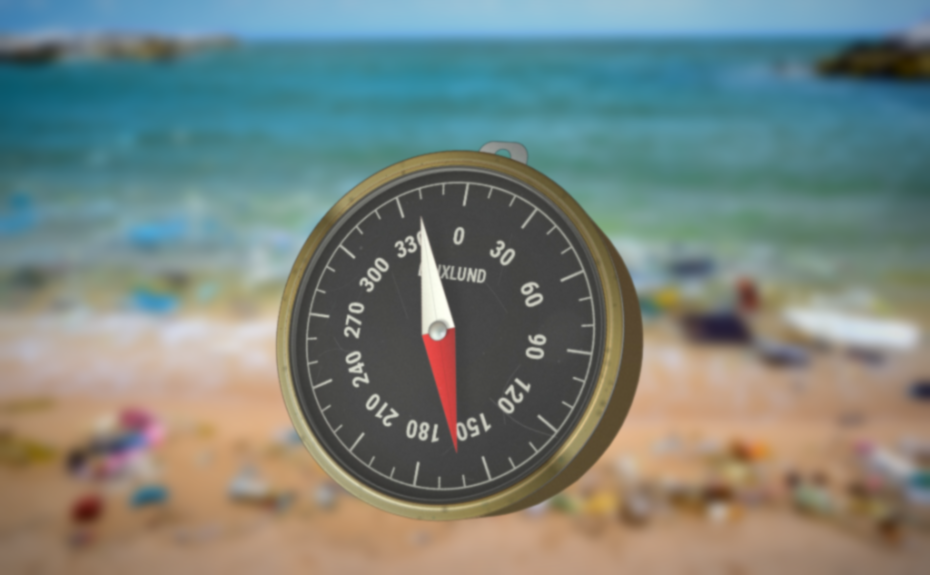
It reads 160 °
